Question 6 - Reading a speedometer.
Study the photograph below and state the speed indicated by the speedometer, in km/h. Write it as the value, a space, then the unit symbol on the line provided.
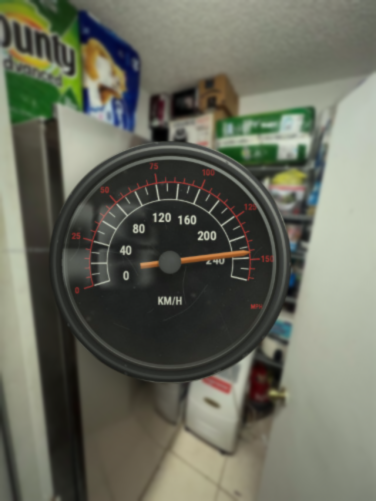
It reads 235 km/h
